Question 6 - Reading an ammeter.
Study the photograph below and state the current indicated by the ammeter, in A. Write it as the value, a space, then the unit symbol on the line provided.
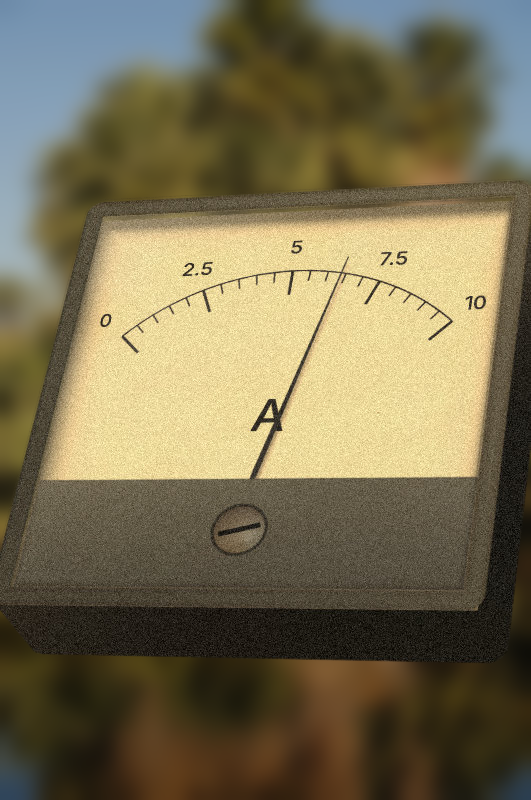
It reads 6.5 A
